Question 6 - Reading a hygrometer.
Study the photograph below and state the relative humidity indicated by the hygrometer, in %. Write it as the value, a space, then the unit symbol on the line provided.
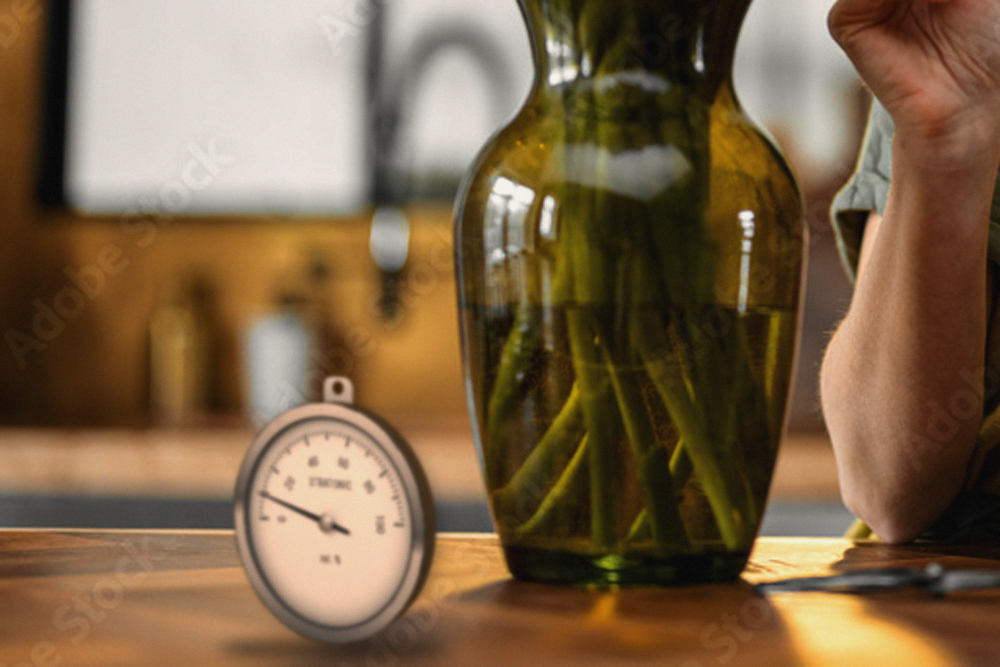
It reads 10 %
